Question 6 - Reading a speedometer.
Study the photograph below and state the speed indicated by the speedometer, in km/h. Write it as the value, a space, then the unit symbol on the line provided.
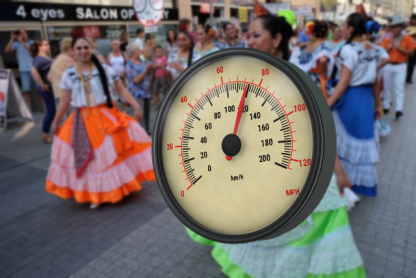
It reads 120 km/h
